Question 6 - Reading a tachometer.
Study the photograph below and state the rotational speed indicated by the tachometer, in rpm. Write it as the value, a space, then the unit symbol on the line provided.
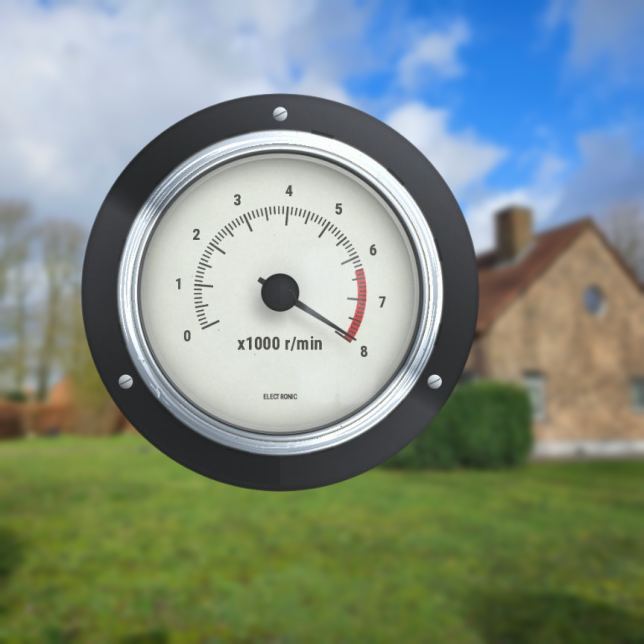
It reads 7900 rpm
